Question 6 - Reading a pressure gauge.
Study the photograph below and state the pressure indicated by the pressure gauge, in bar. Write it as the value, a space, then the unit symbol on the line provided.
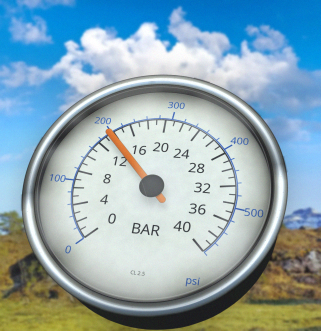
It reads 13.5 bar
